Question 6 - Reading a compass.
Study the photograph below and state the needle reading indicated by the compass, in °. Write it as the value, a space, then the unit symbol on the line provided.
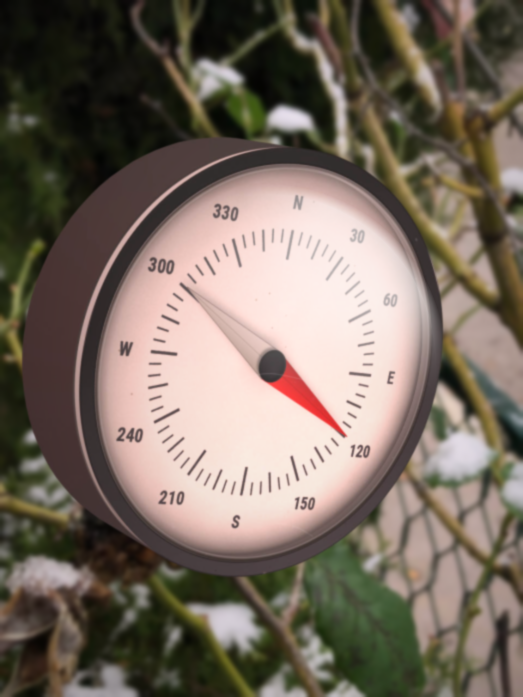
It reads 120 °
